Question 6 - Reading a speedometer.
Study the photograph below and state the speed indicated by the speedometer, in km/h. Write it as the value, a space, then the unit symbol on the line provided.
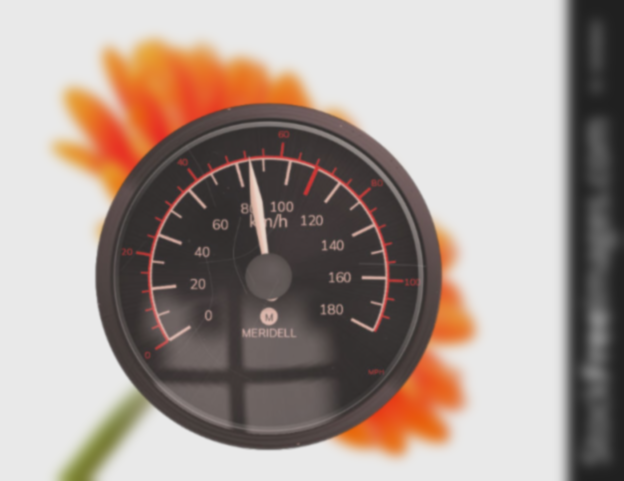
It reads 85 km/h
